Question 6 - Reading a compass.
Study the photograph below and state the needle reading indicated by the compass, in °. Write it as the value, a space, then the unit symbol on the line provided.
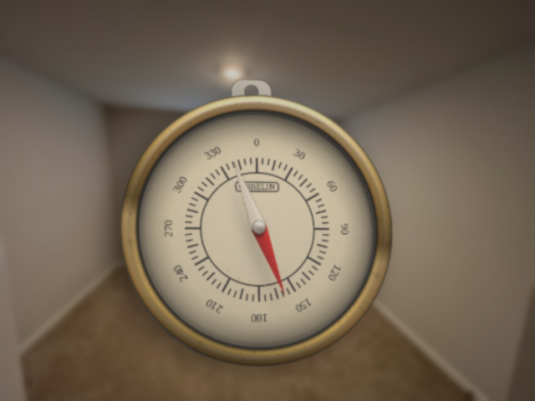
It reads 160 °
